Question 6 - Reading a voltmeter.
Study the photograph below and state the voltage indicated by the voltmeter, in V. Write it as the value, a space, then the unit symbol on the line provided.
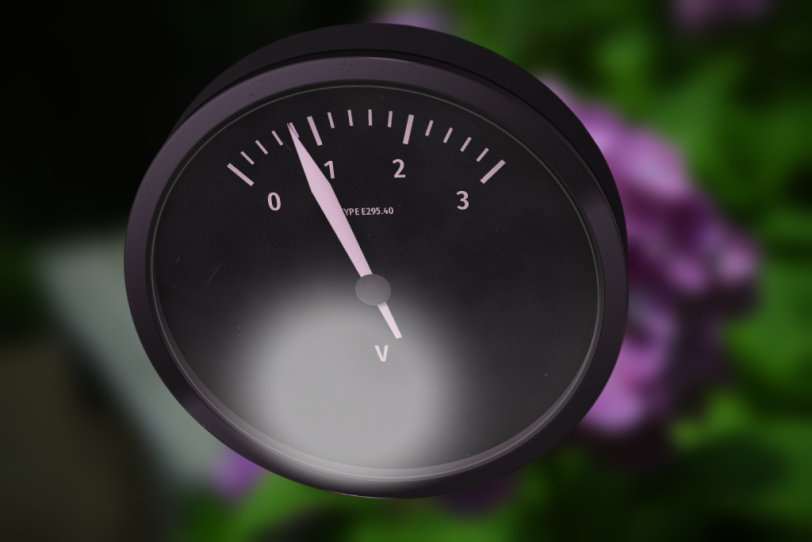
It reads 0.8 V
